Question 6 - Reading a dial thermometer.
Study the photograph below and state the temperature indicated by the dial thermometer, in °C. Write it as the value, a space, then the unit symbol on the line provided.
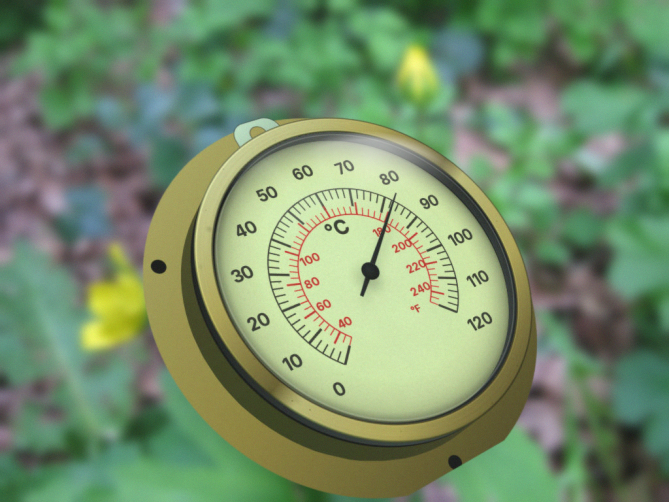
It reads 82 °C
